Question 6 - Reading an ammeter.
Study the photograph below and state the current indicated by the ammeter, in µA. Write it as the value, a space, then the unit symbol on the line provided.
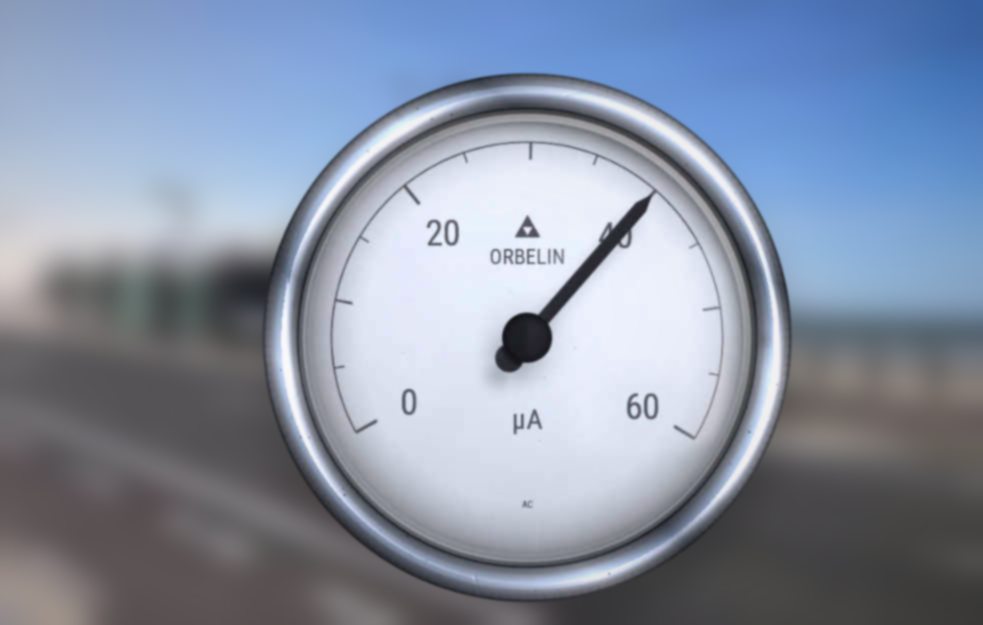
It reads 40 µA
